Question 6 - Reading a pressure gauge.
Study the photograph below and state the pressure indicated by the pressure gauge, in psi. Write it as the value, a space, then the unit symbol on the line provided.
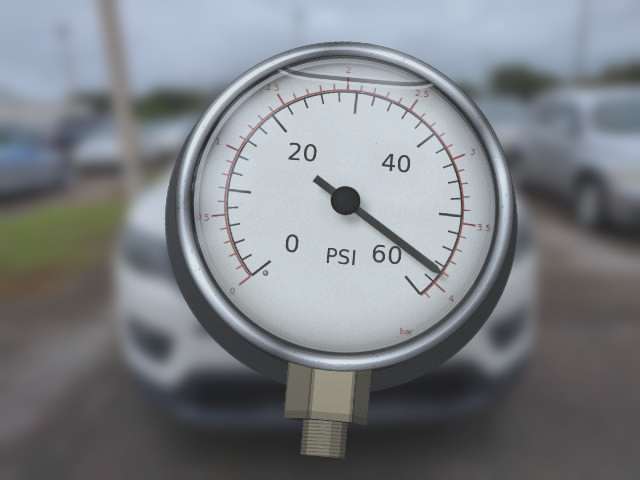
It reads 57 psi
